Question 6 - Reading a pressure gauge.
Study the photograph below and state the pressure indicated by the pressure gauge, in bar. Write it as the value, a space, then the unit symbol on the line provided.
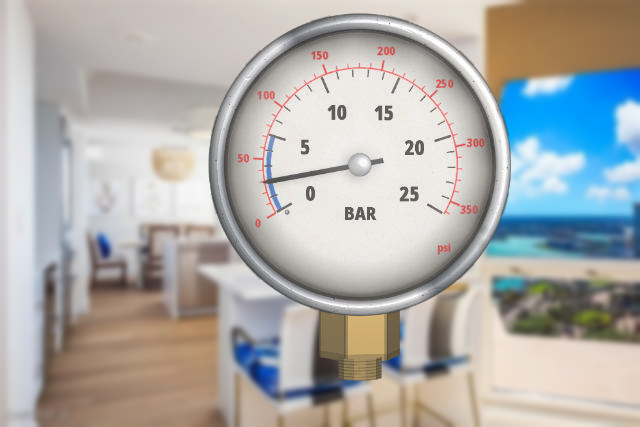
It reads 2 bar
